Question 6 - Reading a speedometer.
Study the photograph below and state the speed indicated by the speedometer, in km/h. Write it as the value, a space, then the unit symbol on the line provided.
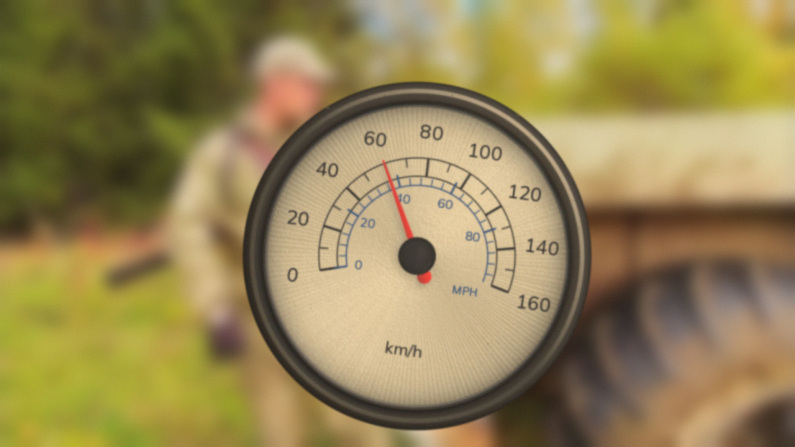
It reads 60 km/h
